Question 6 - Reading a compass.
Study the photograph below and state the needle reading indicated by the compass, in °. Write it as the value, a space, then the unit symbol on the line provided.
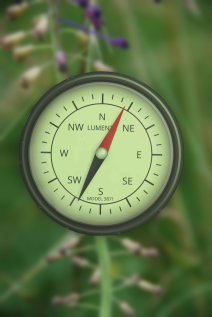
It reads 25 °
